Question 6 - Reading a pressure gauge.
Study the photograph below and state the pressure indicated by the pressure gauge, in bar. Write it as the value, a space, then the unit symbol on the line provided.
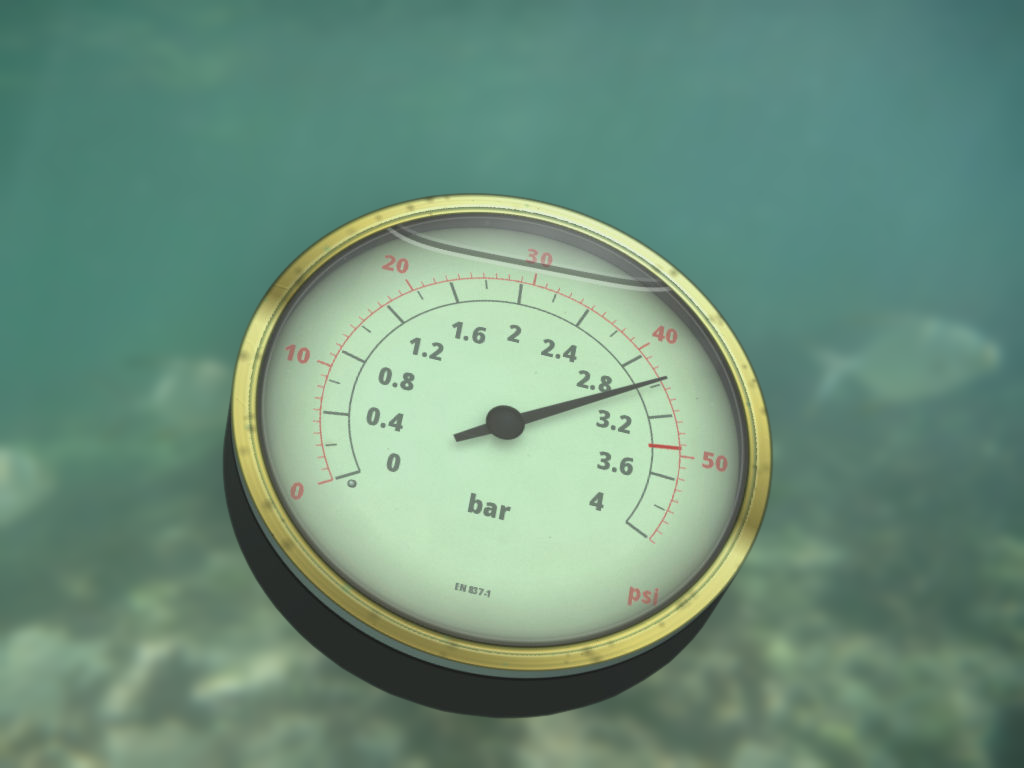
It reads 3 bar
